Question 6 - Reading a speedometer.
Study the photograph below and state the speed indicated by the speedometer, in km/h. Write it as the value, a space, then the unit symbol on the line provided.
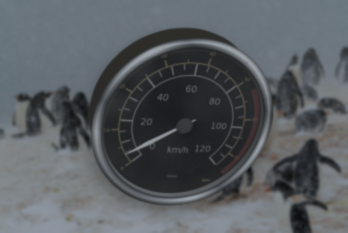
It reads 5 km/h
